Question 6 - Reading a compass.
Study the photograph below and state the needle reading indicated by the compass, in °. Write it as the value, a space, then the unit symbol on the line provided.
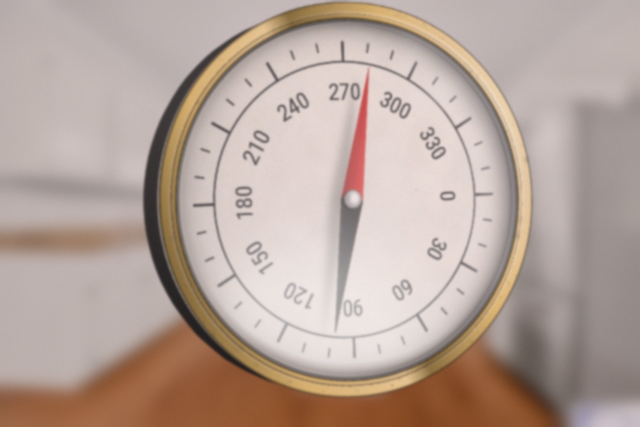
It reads 280 °
